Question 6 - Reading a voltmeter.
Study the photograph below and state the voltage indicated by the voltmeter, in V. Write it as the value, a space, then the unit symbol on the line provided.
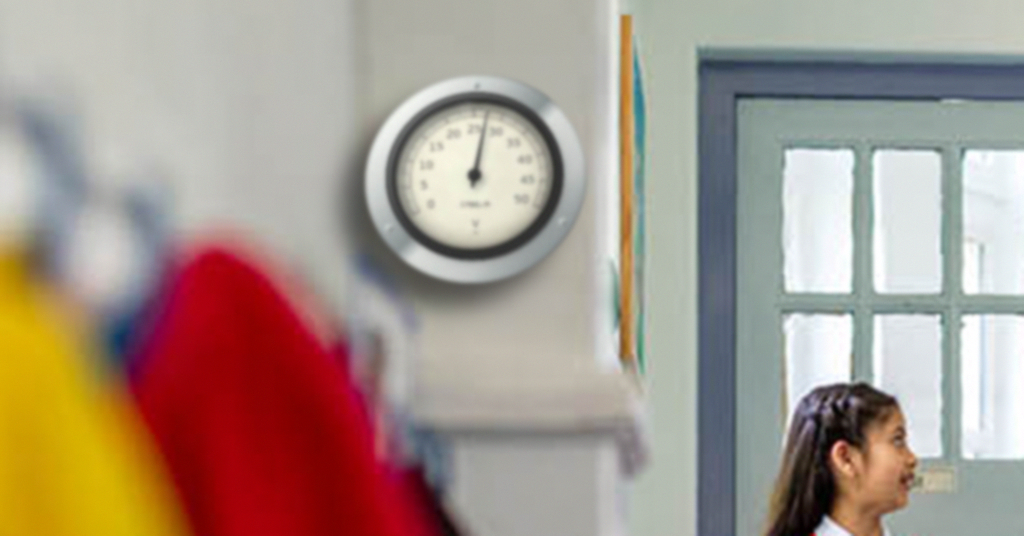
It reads 27.5 V
